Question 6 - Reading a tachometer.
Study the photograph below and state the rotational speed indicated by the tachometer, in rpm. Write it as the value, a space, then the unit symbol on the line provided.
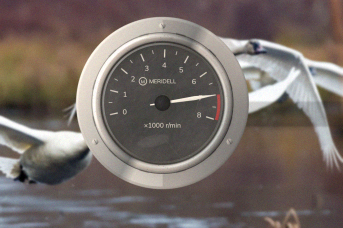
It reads 7000 rpm
